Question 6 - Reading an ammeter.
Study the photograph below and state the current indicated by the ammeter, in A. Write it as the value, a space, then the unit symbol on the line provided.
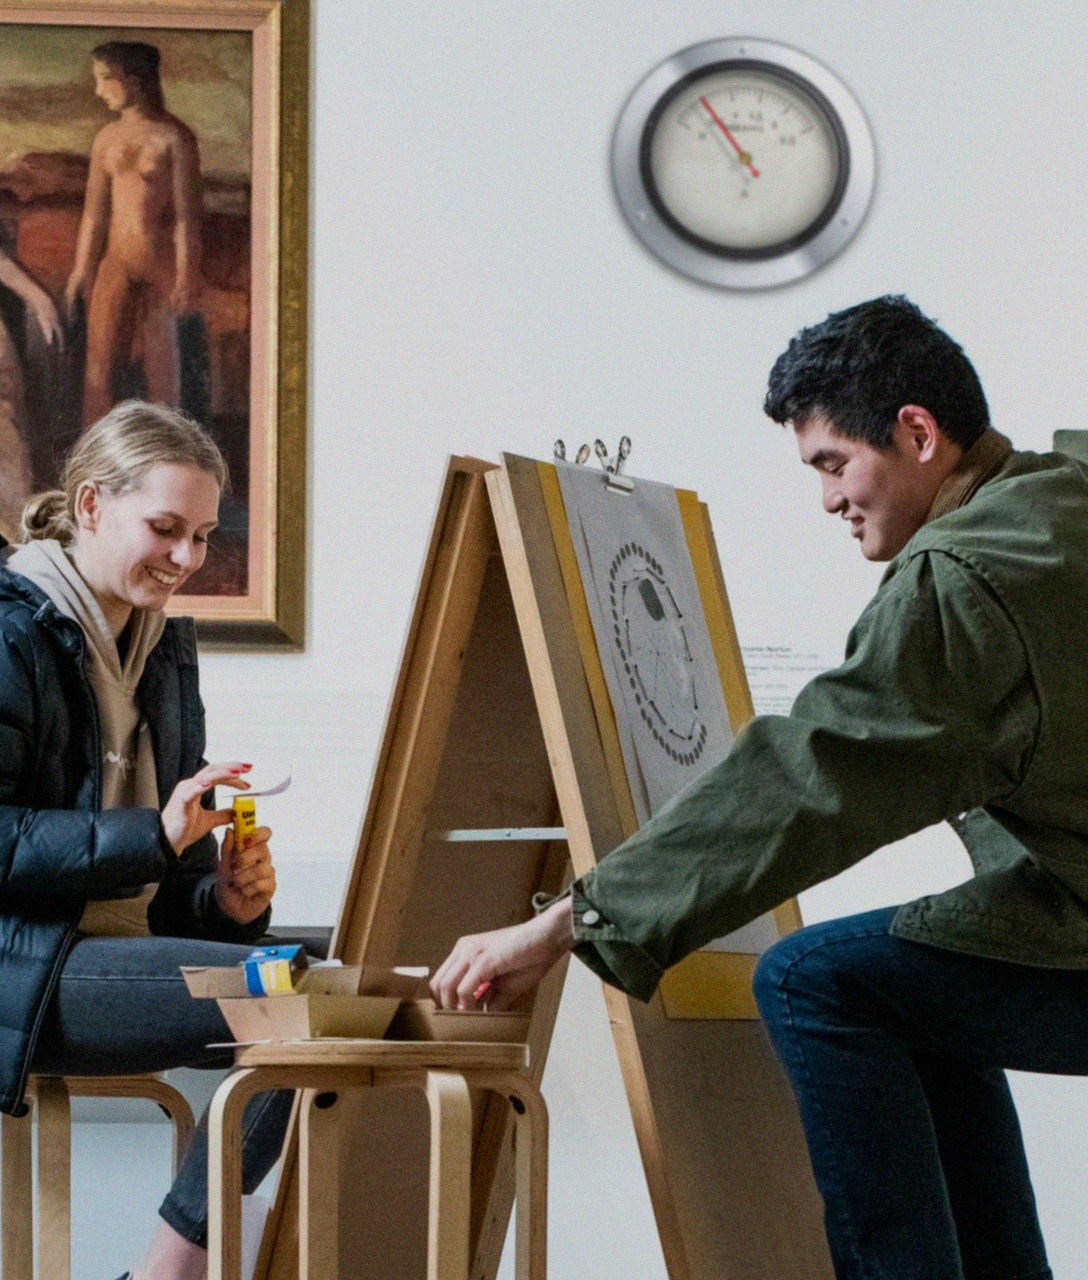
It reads 0.5 A
